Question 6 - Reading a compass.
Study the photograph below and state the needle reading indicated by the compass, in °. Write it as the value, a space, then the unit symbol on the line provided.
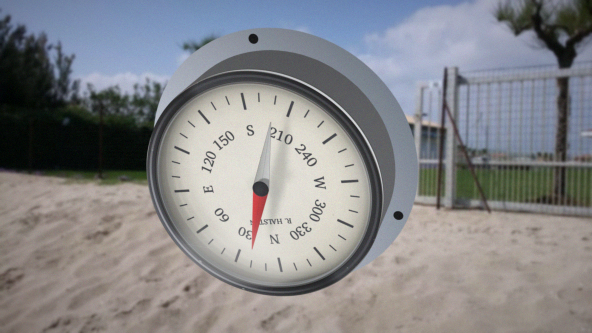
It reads 20 °
